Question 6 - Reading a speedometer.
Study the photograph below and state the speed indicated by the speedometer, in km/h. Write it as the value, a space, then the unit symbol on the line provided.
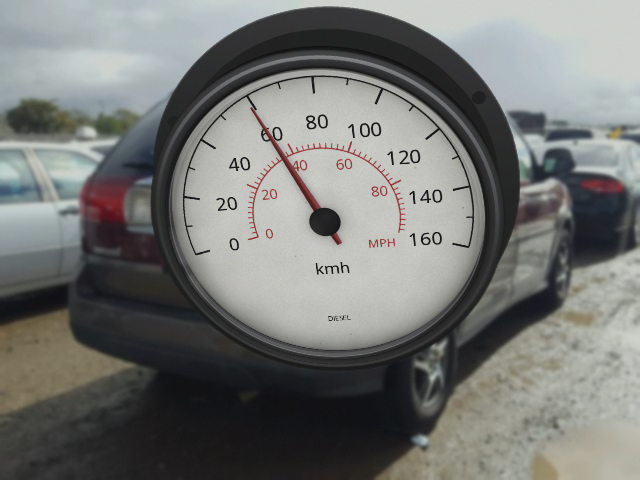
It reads 60 km/h
